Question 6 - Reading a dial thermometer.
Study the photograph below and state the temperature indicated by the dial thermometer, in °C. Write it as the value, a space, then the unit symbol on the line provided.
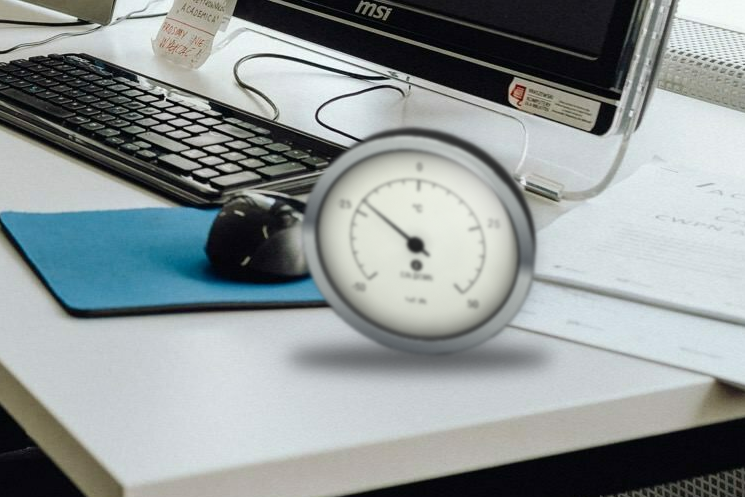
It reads -20 °C
